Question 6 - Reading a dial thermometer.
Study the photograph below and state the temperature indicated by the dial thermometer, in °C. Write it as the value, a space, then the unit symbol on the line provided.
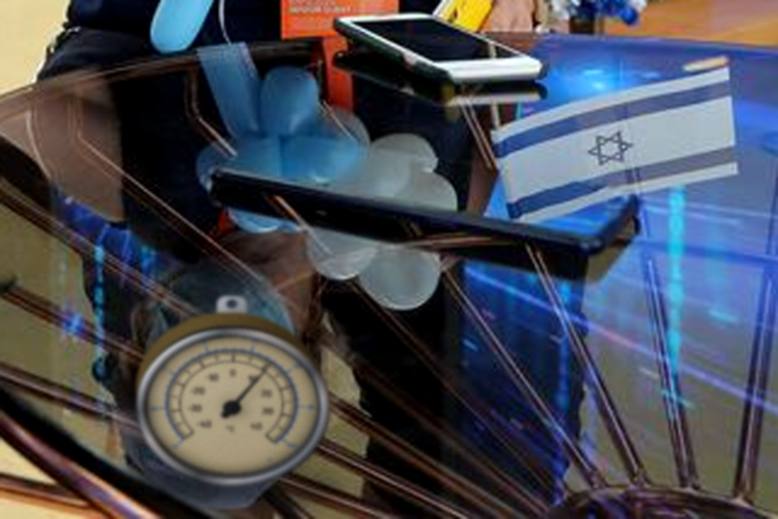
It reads 10 °C
